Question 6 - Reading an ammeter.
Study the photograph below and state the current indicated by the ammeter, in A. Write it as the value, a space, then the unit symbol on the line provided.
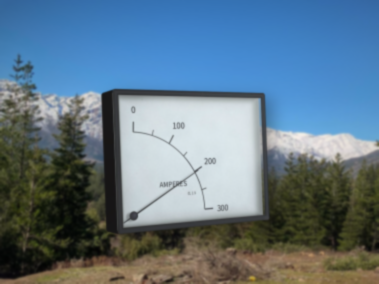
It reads 200 A
